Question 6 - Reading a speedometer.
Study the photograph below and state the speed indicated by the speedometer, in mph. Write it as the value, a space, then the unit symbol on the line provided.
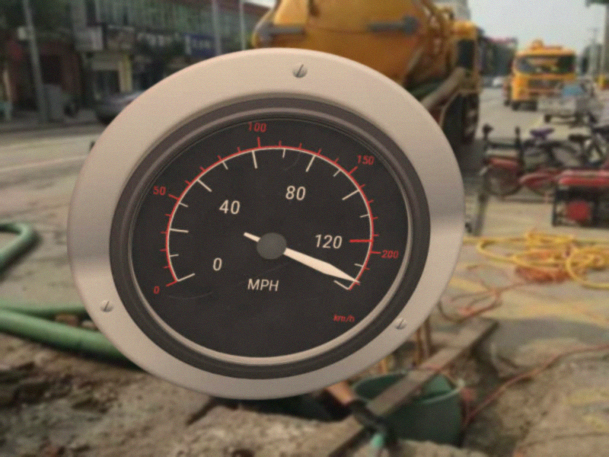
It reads 135 mph
